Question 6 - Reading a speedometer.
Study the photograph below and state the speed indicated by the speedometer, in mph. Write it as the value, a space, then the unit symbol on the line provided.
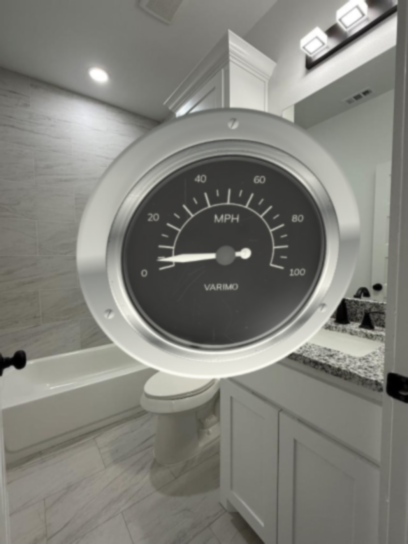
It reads 5 mph
